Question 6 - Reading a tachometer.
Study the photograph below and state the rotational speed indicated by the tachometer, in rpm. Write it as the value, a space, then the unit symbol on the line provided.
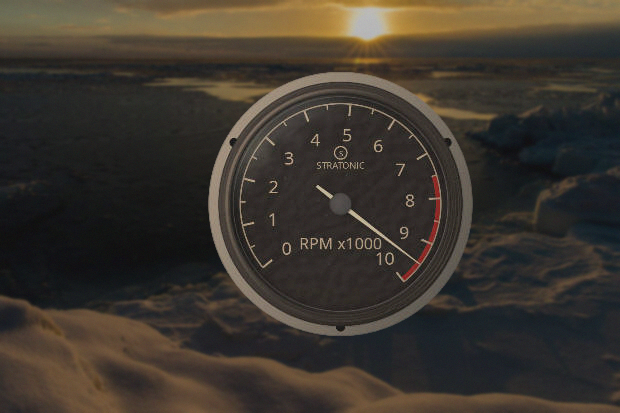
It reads 9500 rpm
